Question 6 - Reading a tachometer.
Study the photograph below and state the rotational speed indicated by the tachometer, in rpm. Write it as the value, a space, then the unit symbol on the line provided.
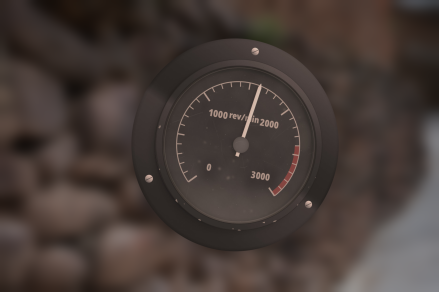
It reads 1600 rpm
